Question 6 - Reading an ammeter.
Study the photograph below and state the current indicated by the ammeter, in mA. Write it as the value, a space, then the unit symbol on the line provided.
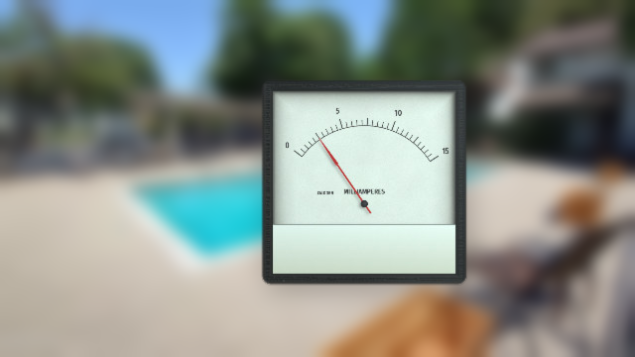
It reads 2.5 mA
